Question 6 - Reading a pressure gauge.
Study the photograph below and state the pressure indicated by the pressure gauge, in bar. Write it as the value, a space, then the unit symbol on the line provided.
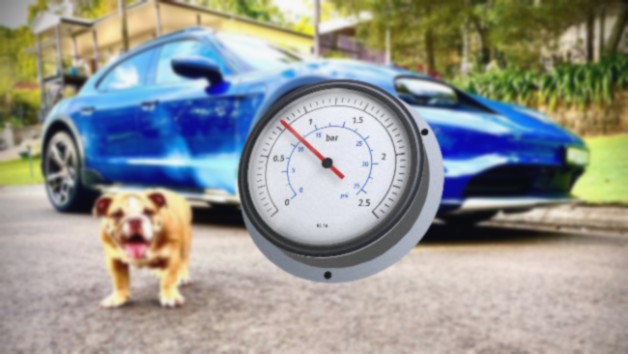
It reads 0.8 bar
